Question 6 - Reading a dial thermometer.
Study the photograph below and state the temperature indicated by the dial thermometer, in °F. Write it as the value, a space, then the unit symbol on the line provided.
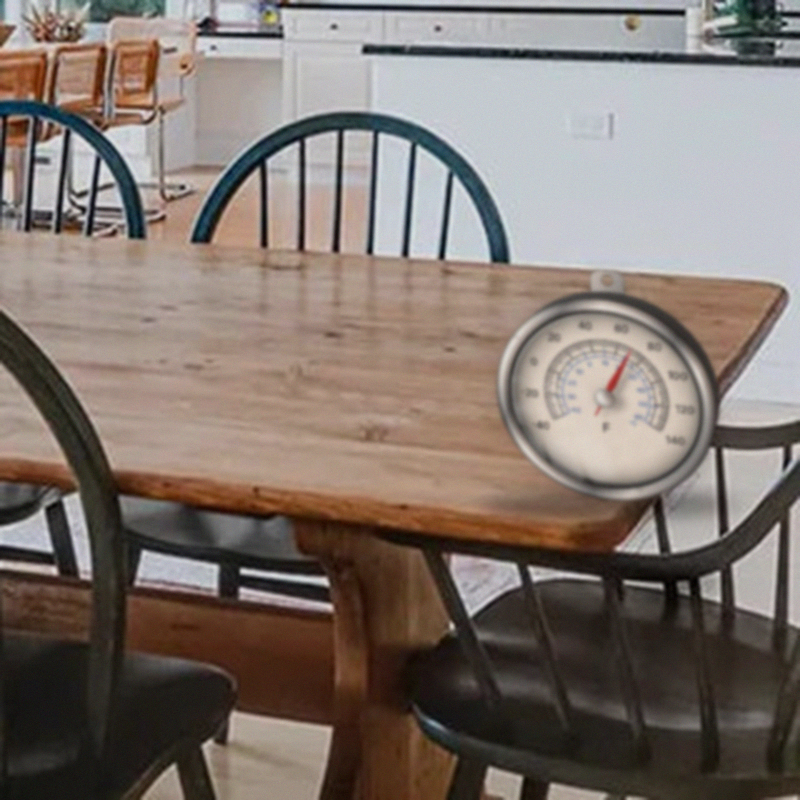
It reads 70 °F
